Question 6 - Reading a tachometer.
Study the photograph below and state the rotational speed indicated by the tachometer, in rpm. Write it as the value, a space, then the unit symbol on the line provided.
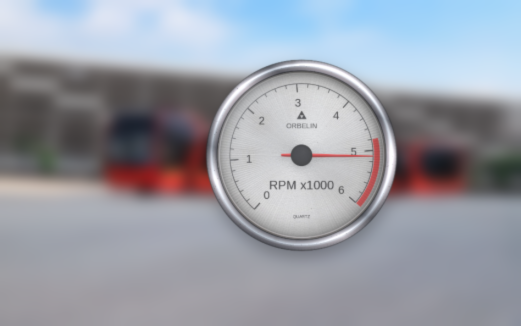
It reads 5100 rpm
